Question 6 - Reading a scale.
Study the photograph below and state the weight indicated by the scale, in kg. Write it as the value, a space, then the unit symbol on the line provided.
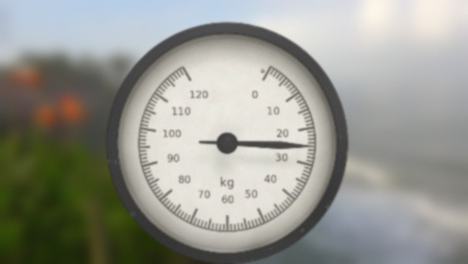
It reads 25 kg
